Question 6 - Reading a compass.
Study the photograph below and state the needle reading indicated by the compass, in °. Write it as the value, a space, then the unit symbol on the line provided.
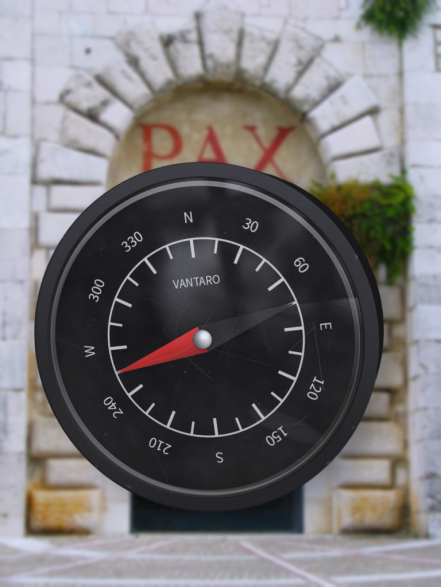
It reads 255 °
